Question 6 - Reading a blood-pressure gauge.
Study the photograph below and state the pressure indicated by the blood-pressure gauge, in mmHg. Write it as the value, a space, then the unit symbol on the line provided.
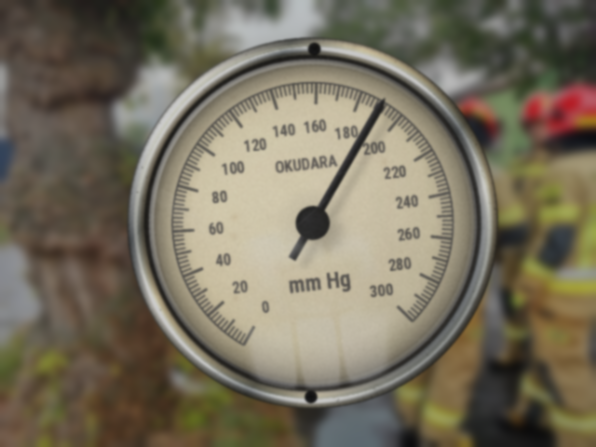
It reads 190 mmHg
